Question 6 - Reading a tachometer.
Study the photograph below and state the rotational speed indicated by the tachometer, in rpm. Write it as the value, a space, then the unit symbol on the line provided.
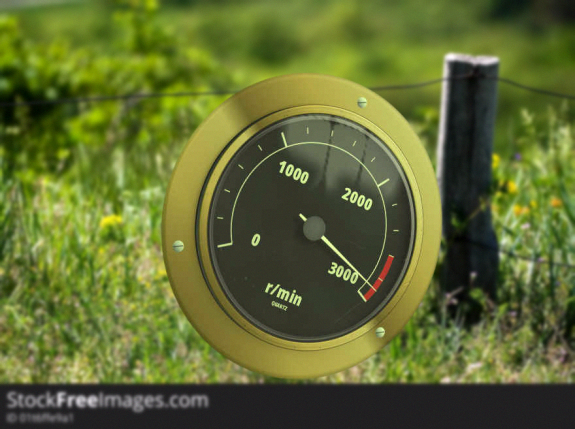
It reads 2900 rpm
